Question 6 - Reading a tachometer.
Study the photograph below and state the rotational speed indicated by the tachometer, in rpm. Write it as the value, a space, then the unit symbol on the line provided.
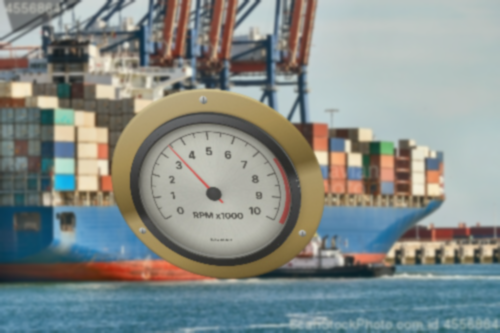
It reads 3500 rpm
